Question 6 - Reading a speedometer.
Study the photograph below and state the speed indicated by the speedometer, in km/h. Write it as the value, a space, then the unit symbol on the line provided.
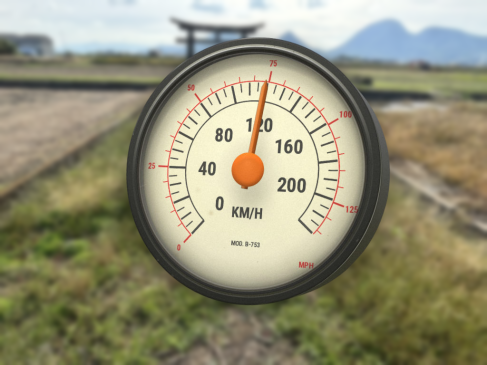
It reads 120 km/h
